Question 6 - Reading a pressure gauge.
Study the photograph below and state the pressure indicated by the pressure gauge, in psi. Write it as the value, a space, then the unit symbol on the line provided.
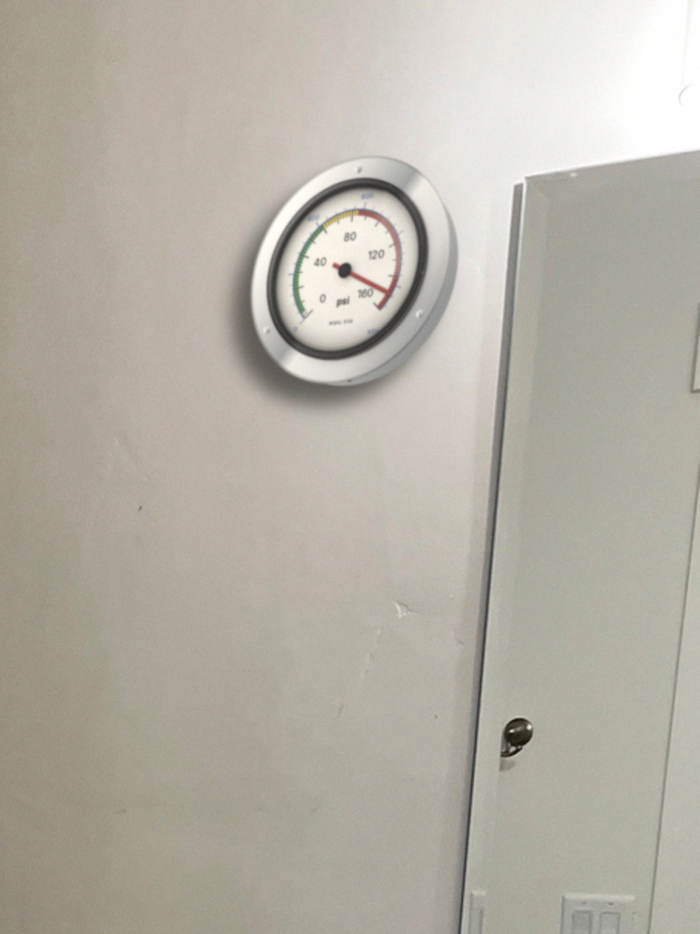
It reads 150 psi
